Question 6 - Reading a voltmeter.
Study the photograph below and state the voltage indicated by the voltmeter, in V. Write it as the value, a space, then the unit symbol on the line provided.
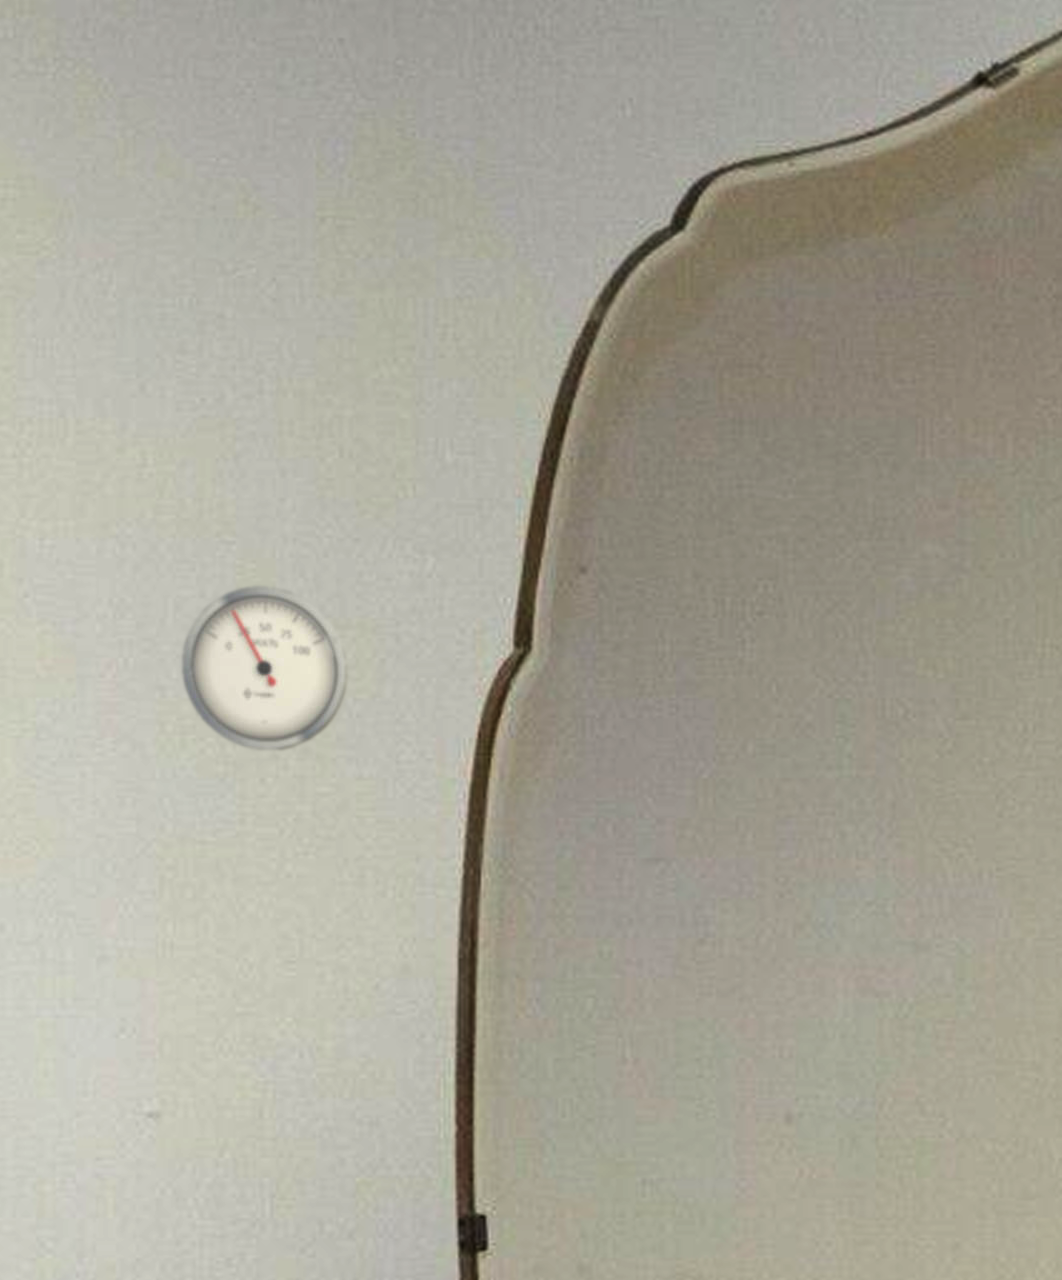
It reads 25 V
